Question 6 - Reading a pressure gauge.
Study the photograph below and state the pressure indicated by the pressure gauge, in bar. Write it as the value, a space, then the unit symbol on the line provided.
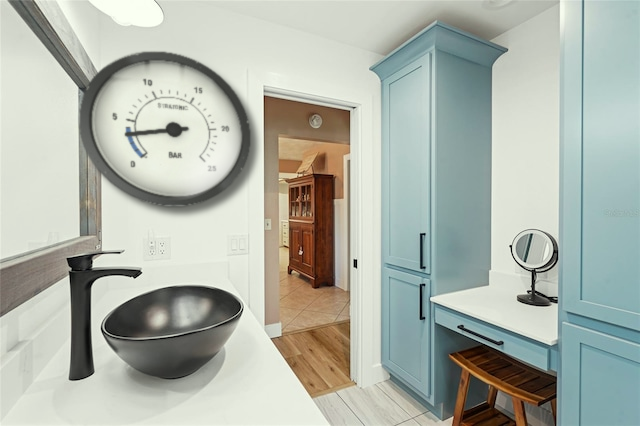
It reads 3 bar
